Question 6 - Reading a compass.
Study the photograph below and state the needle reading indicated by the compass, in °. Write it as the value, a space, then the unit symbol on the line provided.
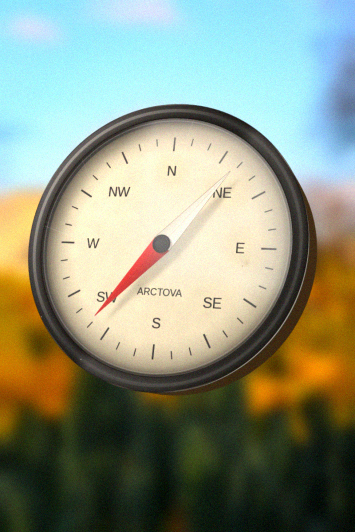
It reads 220 °
